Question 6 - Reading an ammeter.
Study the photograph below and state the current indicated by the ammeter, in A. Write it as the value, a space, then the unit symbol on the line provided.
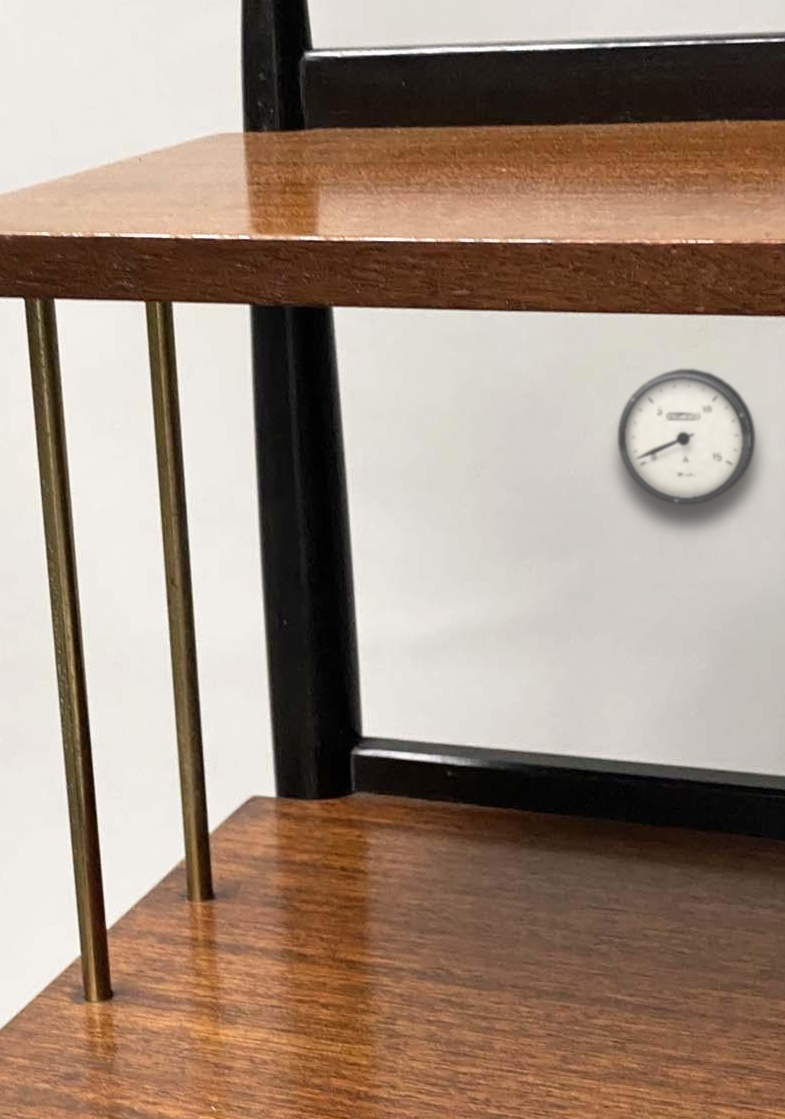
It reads 0.5 A
